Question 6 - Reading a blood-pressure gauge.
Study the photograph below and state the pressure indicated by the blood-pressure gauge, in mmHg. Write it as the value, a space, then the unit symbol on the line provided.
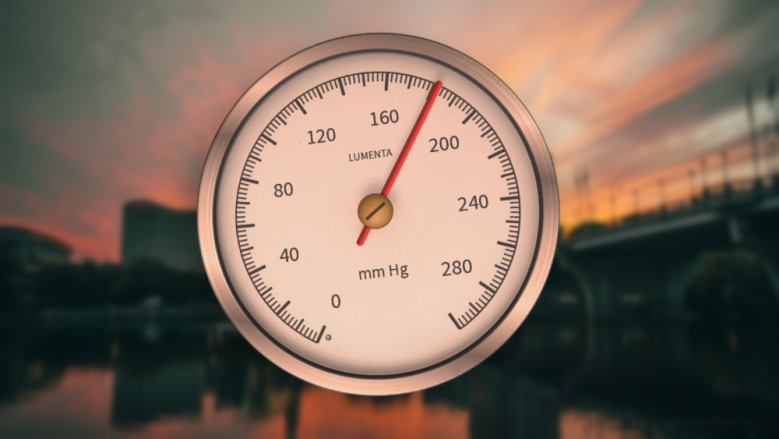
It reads 182 mmHg
